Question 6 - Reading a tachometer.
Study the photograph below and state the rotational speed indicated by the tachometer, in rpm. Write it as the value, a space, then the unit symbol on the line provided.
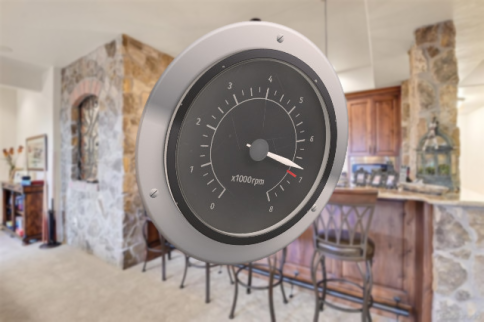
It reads 6750 rpm
